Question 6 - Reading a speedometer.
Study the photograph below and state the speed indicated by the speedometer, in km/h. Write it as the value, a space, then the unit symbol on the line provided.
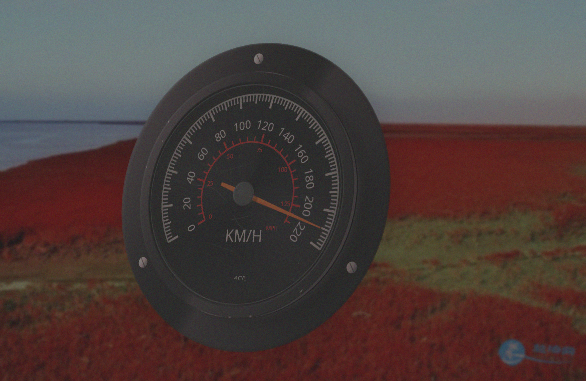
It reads 210 km/h
